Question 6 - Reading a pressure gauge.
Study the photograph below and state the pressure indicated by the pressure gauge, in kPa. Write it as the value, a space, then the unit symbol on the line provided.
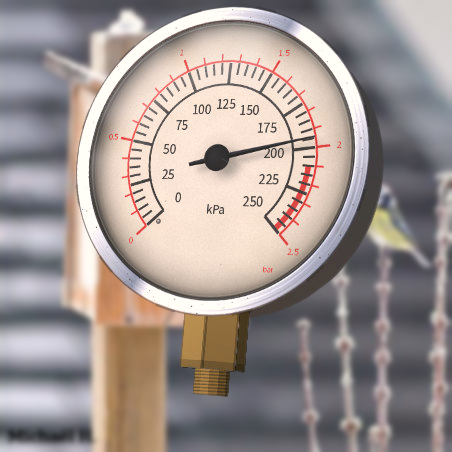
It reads 195 kPa
